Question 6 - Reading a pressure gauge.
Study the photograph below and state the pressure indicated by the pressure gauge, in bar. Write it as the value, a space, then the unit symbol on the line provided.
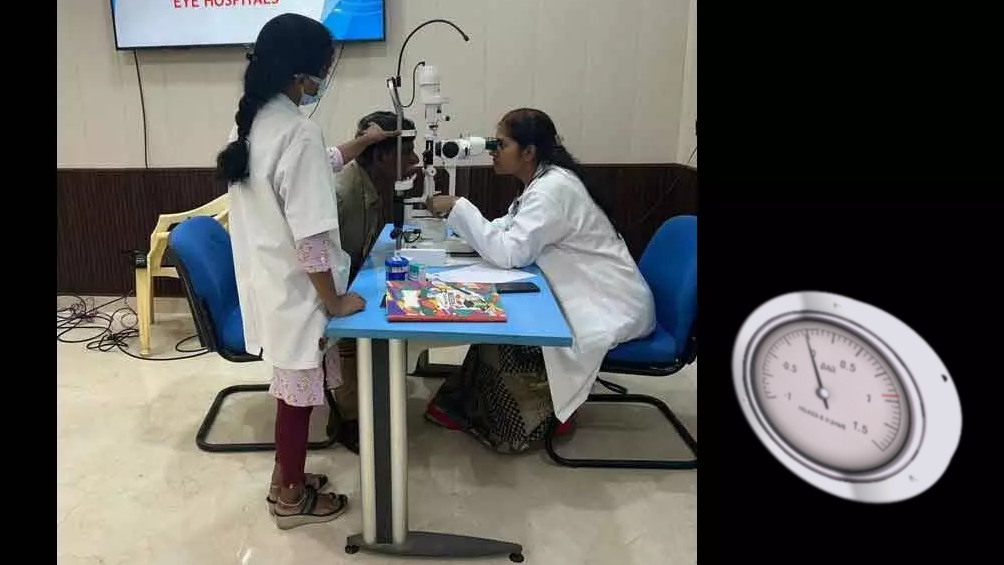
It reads 0 bar
